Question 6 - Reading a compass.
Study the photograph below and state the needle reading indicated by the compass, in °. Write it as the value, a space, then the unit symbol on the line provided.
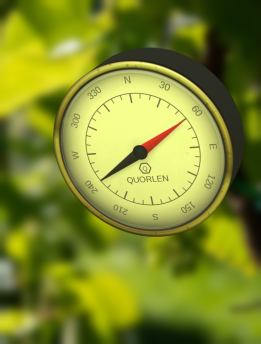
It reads 60 °
